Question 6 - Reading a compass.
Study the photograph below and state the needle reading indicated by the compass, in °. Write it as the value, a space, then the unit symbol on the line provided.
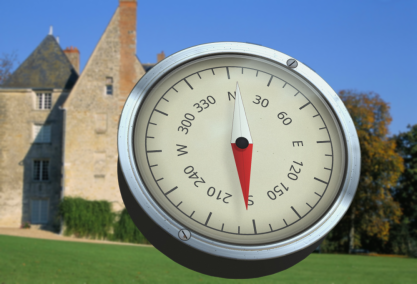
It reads 185 °
